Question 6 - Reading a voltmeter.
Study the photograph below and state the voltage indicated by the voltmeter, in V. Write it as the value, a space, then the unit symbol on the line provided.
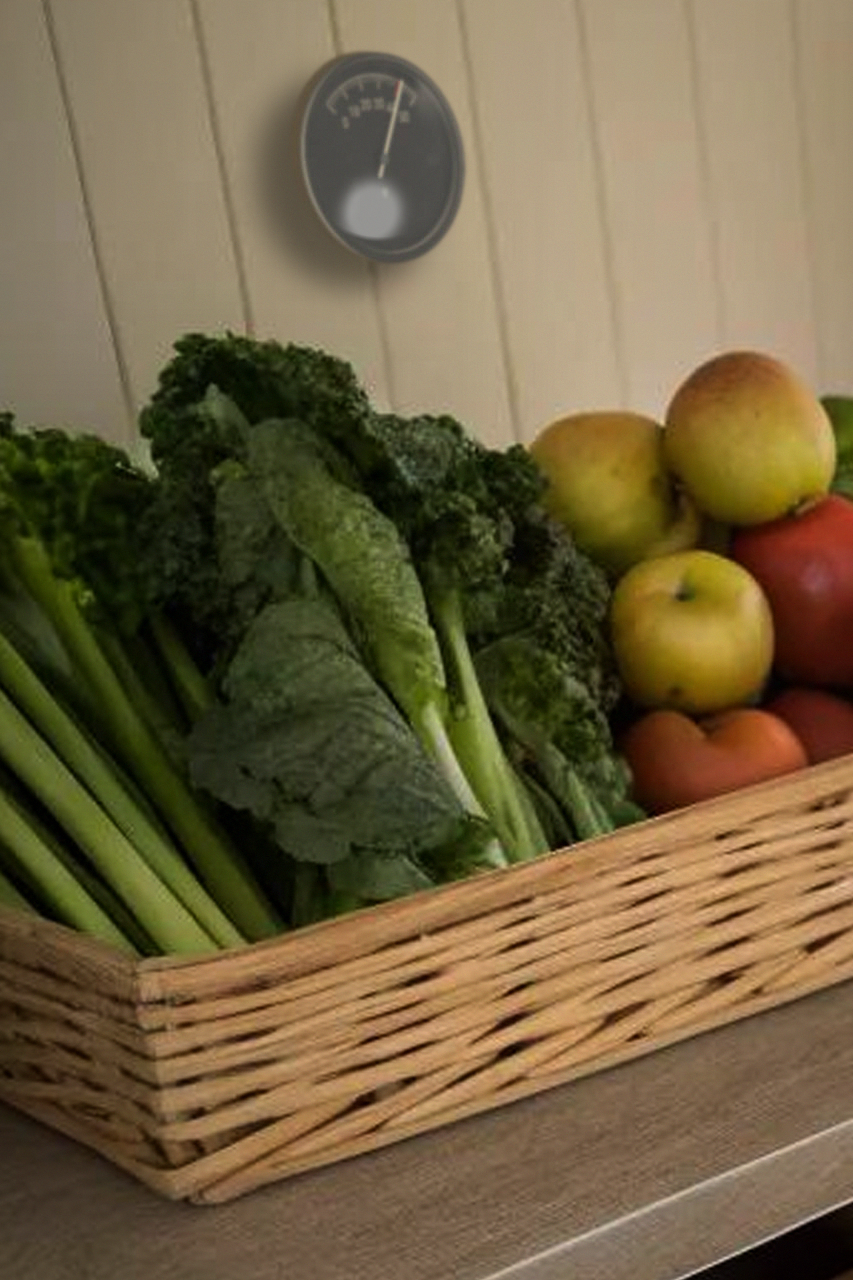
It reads 40 V
